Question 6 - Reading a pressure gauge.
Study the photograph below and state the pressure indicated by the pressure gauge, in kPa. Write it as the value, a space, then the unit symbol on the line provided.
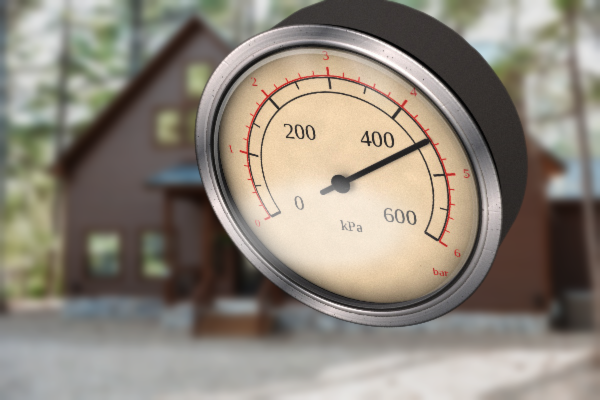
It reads 450 kPa
